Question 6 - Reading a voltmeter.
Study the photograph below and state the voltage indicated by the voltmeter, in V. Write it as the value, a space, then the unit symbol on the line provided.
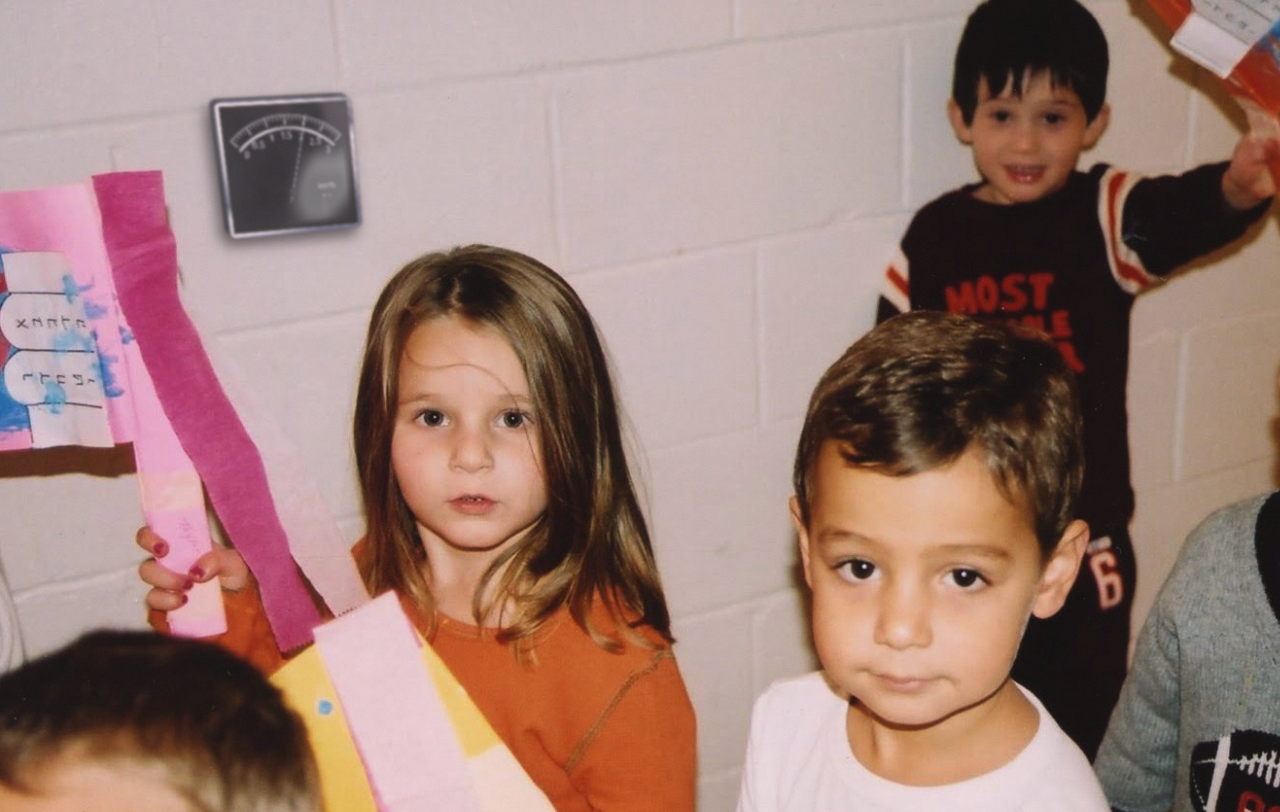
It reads 2 V
